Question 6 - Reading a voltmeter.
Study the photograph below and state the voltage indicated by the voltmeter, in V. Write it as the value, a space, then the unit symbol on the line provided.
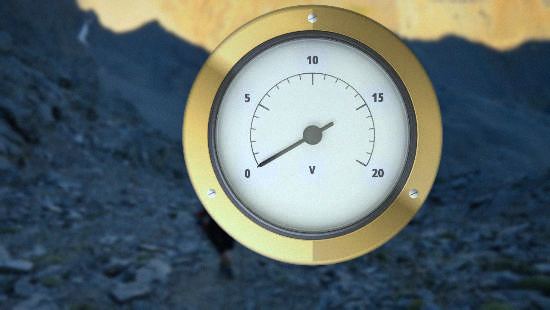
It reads 0 V
